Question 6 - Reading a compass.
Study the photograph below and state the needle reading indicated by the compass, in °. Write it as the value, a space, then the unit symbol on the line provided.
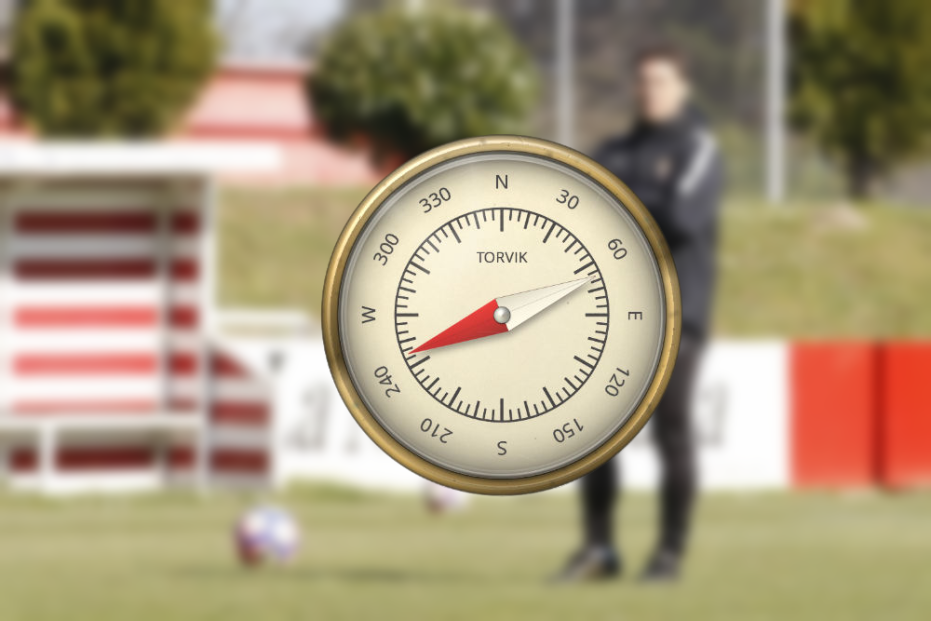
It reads 247.5 °
